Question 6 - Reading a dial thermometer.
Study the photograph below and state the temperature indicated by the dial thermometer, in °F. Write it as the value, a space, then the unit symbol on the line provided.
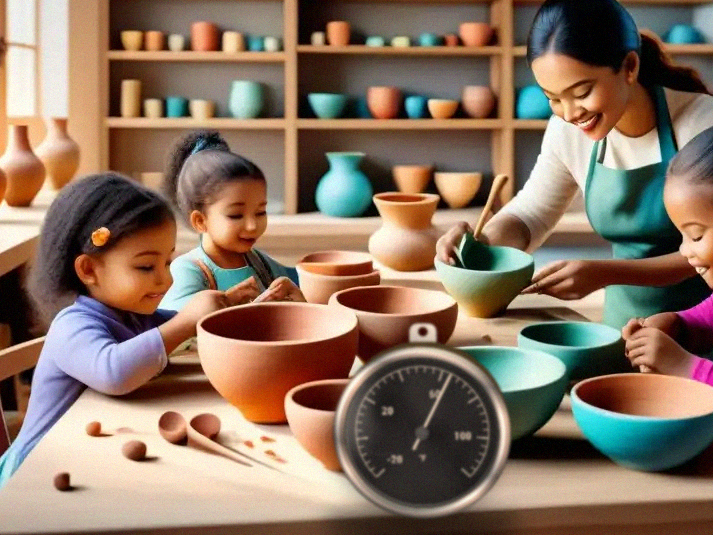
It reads 64 °F
